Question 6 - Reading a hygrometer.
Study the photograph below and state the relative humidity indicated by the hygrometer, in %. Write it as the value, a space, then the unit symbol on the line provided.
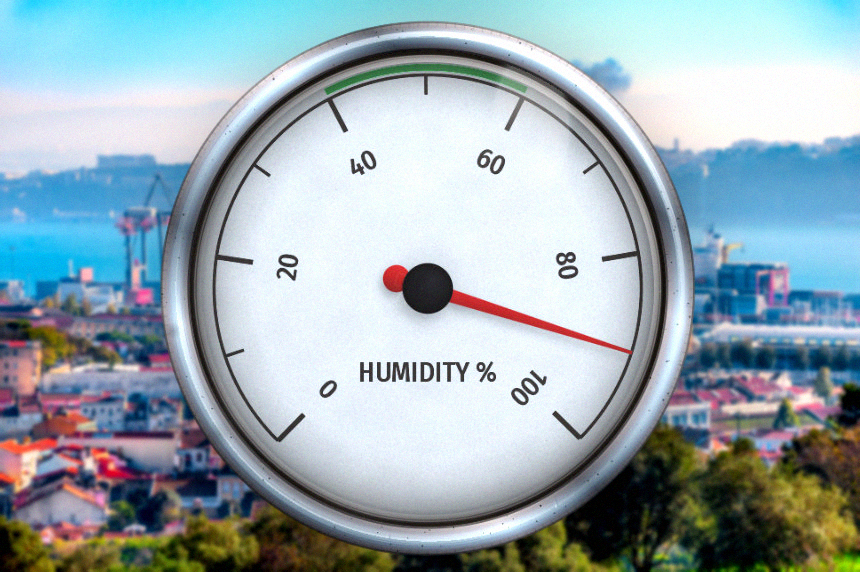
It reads 90 %
